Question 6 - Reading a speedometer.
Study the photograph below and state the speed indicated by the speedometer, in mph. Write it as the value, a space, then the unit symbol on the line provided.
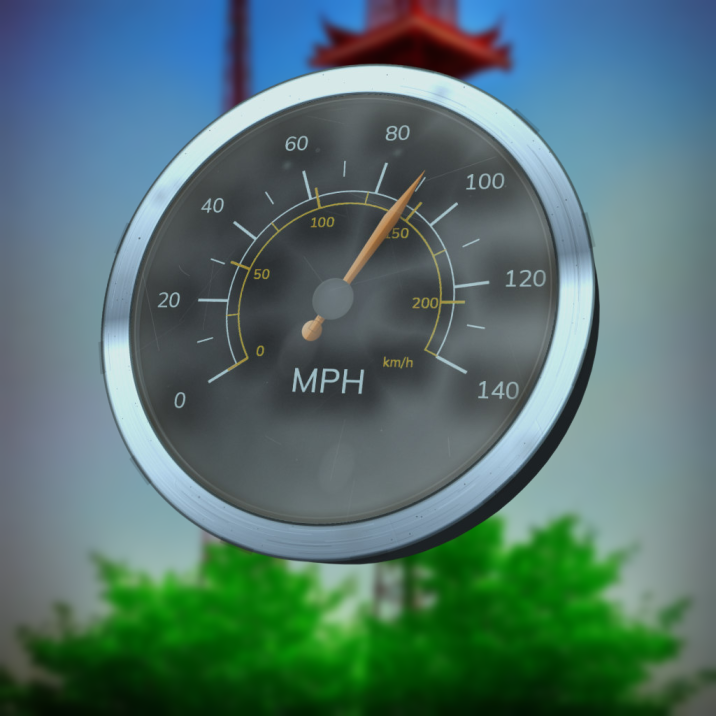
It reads 90 mph
